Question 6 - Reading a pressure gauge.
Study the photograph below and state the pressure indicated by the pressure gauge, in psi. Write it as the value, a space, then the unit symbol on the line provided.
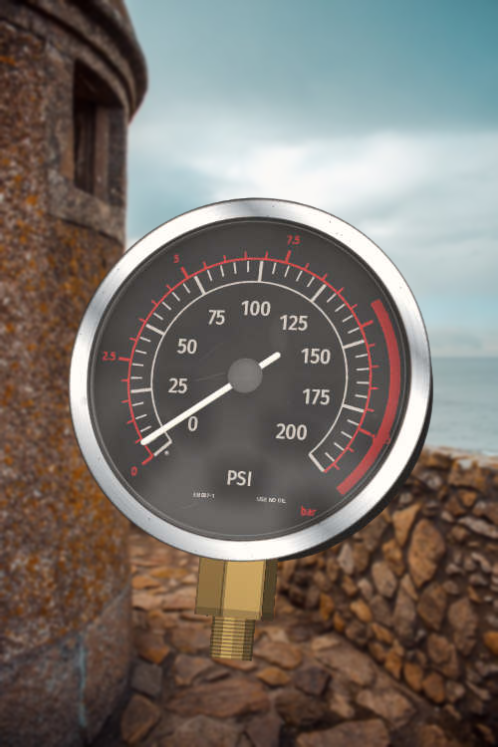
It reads 5 psi
